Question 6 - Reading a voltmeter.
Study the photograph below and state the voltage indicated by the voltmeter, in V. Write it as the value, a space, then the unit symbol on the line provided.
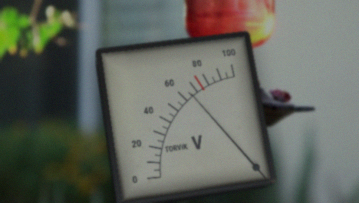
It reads 65 V
